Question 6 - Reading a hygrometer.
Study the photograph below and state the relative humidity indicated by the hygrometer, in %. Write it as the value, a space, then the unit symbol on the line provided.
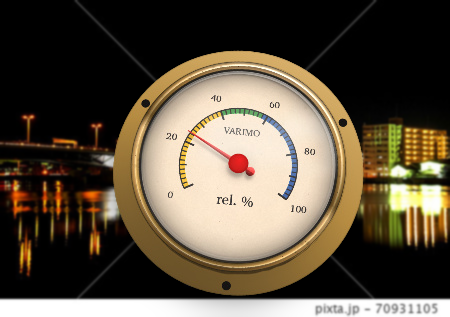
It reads 24 %
